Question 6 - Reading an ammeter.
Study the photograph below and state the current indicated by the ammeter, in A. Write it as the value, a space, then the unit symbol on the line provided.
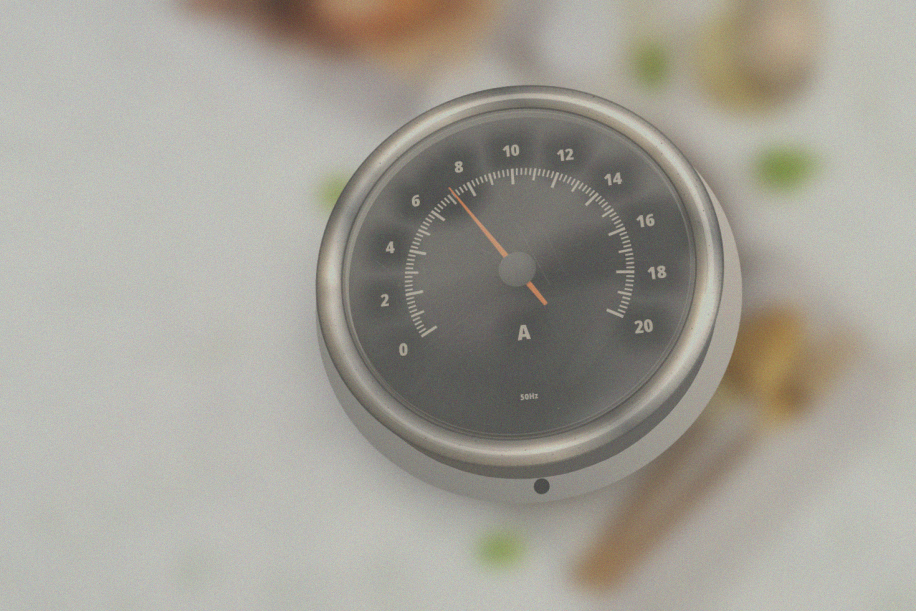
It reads 7.2 A
